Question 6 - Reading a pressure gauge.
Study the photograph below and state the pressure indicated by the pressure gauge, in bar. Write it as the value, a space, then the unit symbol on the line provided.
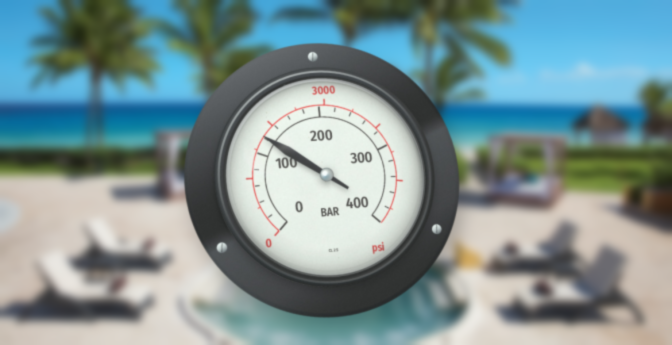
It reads 120 bar
